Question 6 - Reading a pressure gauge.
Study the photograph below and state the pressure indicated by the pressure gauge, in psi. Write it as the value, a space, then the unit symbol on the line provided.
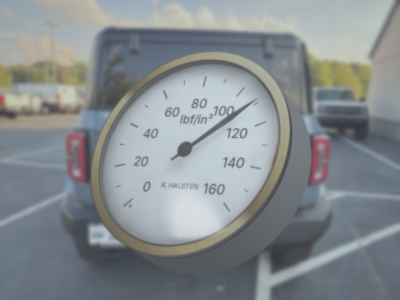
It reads 110 psi
